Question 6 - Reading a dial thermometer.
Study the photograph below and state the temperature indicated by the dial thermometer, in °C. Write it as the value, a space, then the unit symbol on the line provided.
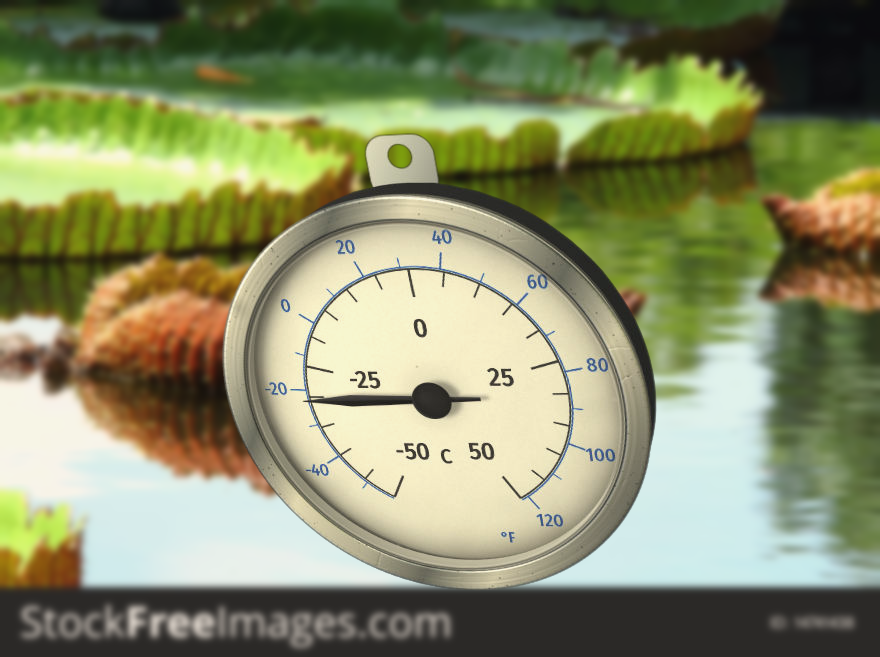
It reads -30 °C
